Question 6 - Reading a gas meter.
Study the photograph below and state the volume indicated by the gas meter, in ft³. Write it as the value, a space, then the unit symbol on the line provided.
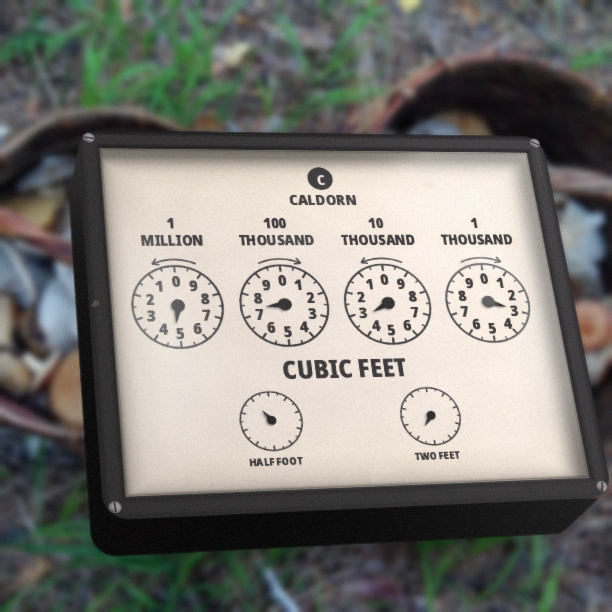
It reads 473300 ft³
